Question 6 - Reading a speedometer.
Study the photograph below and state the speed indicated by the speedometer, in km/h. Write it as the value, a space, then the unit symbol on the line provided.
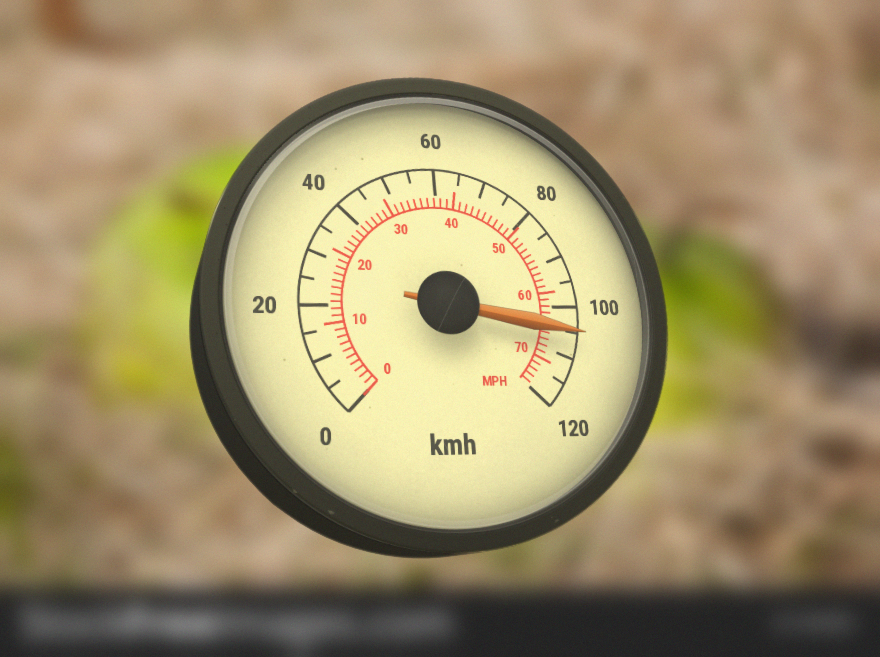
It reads 105 km/h
